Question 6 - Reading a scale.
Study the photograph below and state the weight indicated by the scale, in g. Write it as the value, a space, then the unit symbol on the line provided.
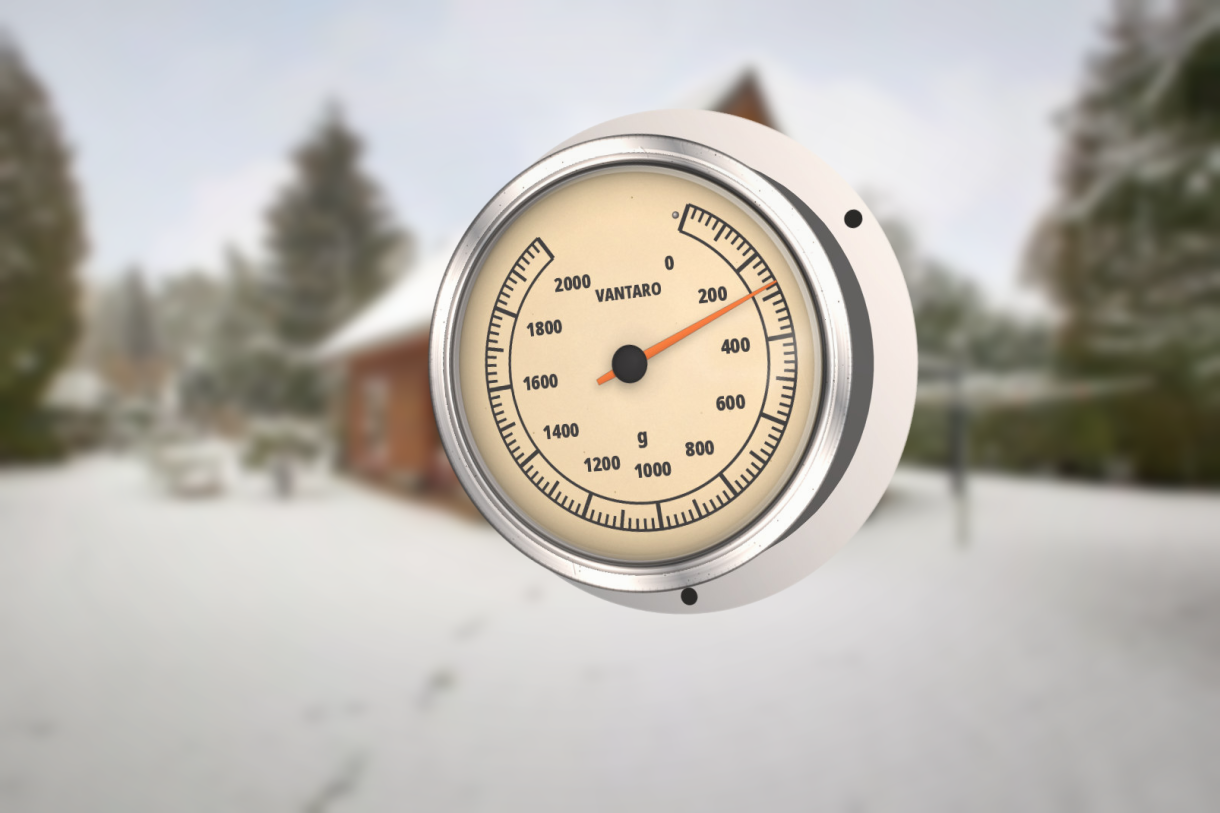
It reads 280 g
